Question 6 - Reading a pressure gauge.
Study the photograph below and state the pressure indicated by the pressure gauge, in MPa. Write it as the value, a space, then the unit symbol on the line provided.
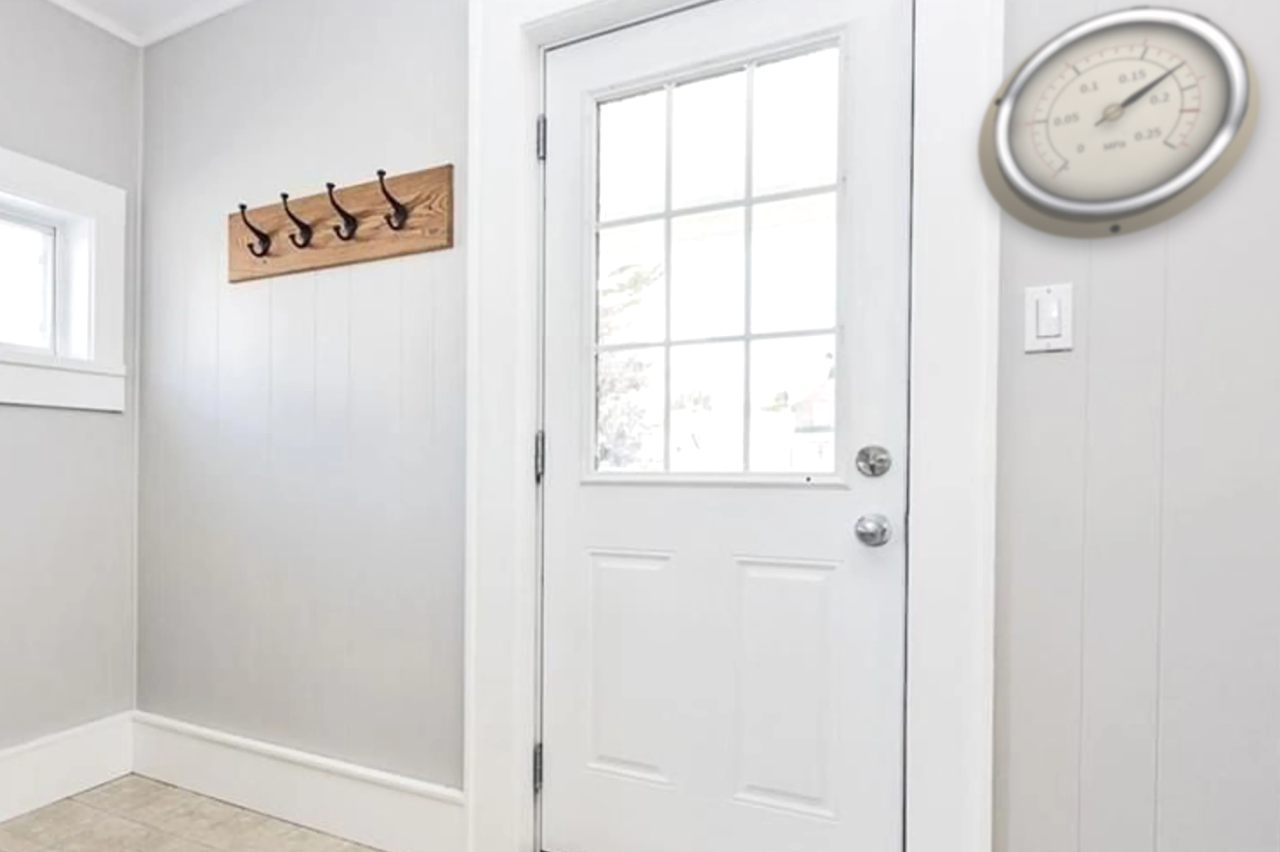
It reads 0.18 MPa
